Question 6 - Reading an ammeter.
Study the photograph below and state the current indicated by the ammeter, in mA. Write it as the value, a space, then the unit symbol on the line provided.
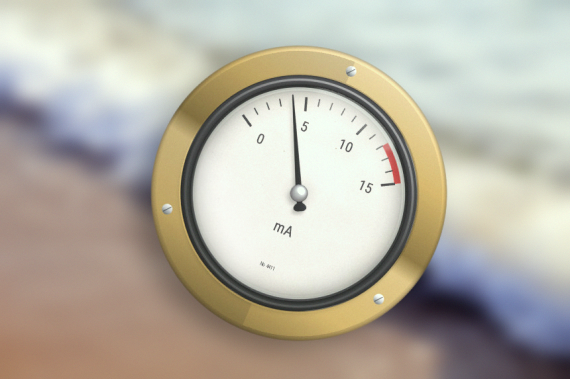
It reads 4 mA
